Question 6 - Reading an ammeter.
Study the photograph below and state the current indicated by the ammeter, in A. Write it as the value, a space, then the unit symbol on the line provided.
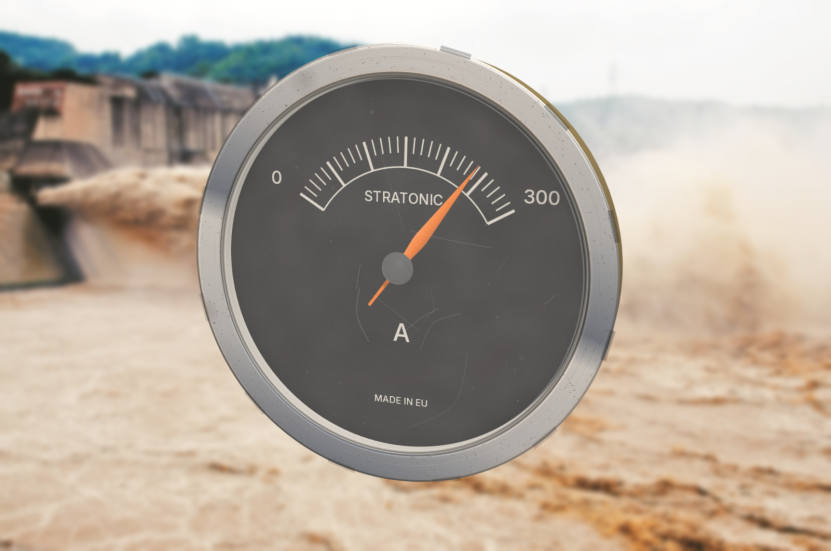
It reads 240 A
